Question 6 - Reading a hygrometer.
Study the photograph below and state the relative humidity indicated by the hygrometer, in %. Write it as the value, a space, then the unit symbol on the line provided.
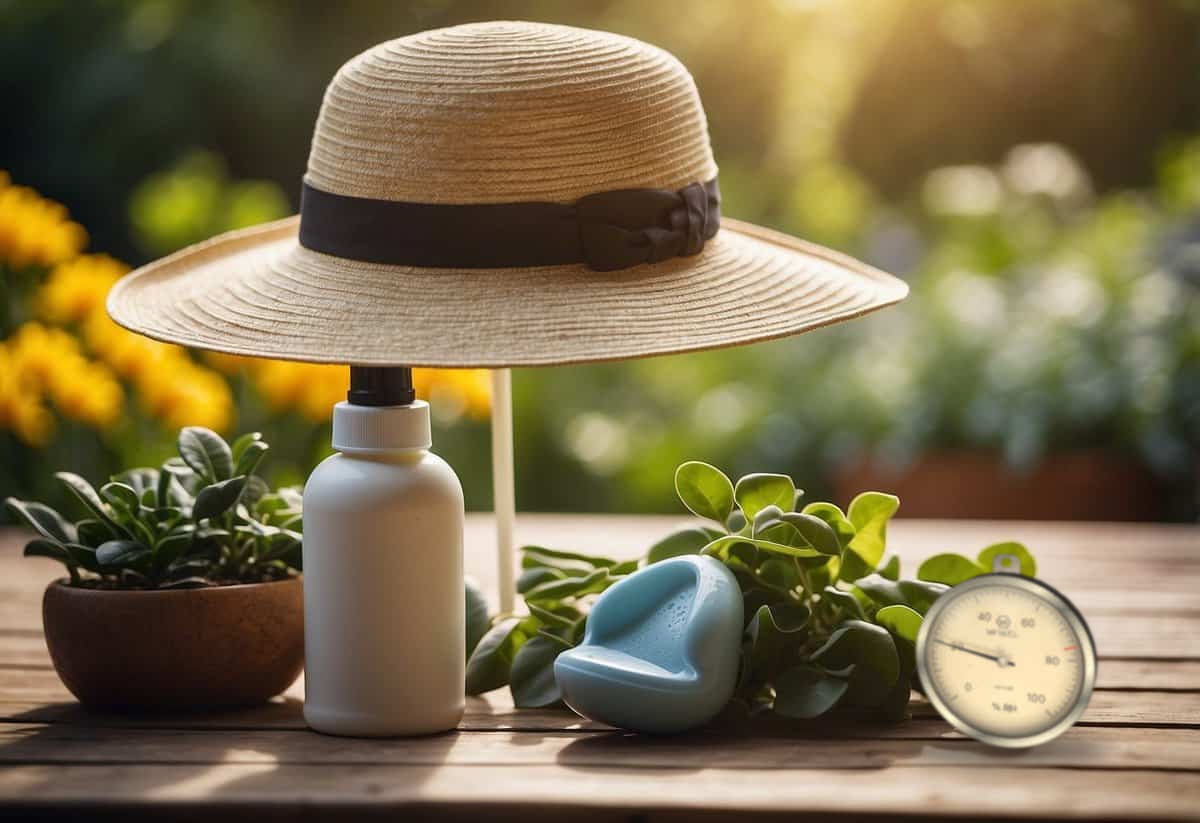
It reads 20 %
